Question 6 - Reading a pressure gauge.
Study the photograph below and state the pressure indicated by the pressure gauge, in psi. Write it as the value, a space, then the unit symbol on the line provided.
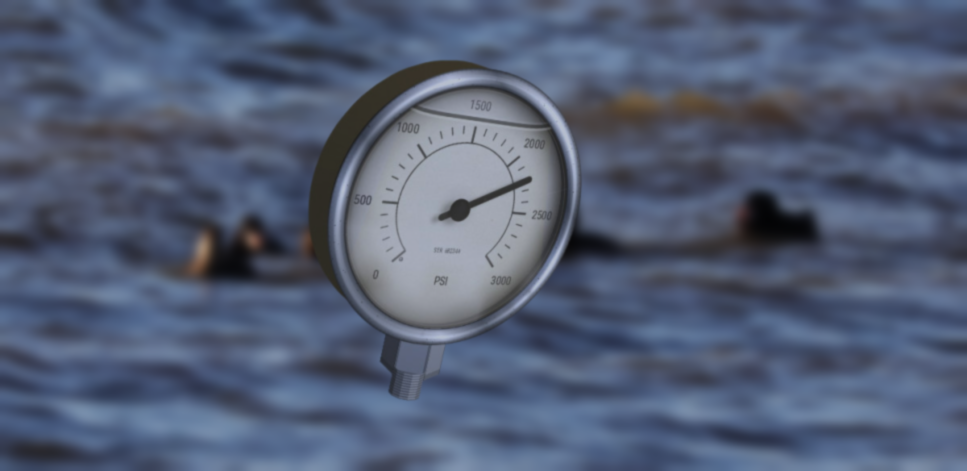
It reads 2200 psi
